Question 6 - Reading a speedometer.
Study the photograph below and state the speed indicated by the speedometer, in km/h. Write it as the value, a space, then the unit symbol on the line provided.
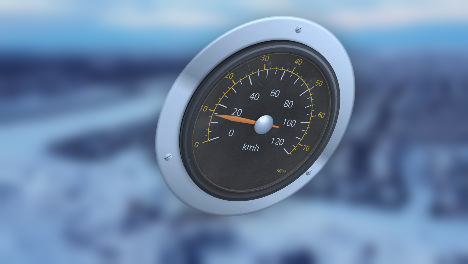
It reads 15 km/h
